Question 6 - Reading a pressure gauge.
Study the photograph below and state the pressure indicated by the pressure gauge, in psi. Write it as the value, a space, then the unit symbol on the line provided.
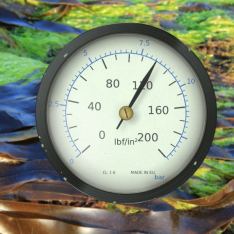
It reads 120 psi
